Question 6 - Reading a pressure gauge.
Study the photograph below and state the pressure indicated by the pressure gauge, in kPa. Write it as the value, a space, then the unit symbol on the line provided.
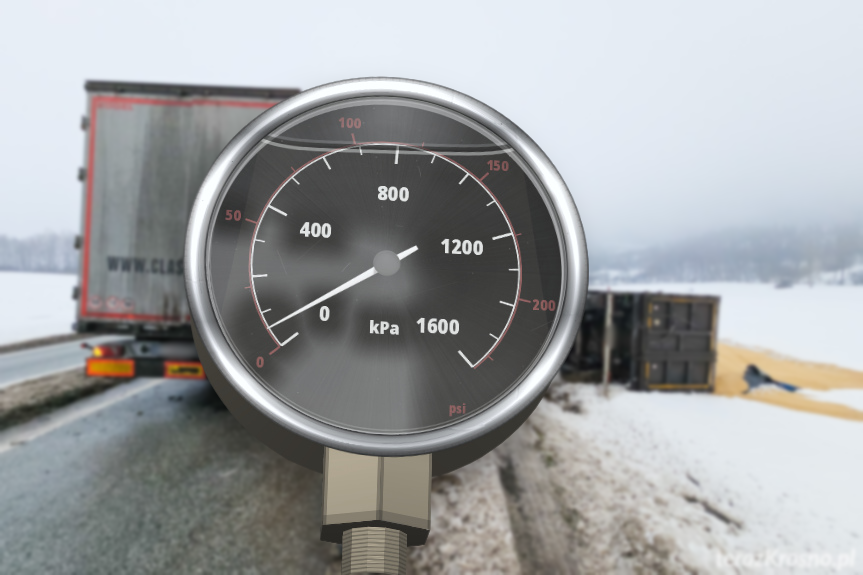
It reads 50 kPa
